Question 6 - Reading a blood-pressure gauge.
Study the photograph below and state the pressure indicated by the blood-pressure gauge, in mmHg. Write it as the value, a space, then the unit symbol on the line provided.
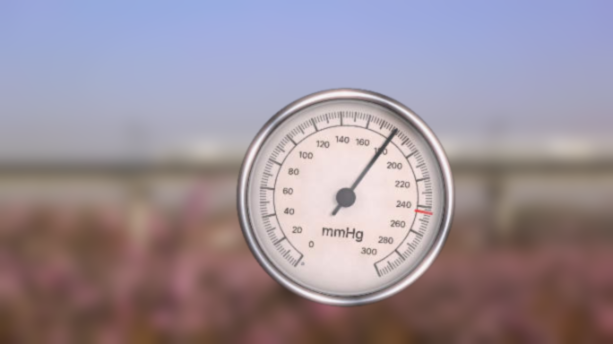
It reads 180 mmHg
